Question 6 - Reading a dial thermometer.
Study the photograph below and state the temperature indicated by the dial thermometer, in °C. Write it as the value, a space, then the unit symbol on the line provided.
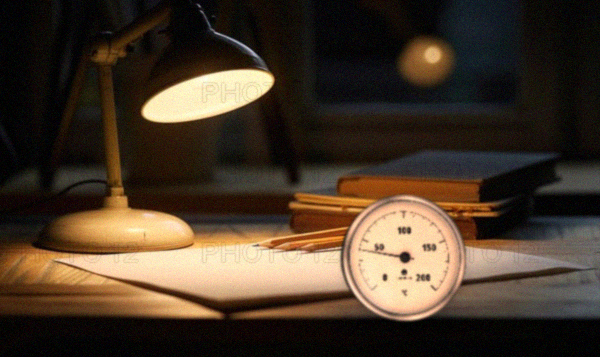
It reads 40 °C
